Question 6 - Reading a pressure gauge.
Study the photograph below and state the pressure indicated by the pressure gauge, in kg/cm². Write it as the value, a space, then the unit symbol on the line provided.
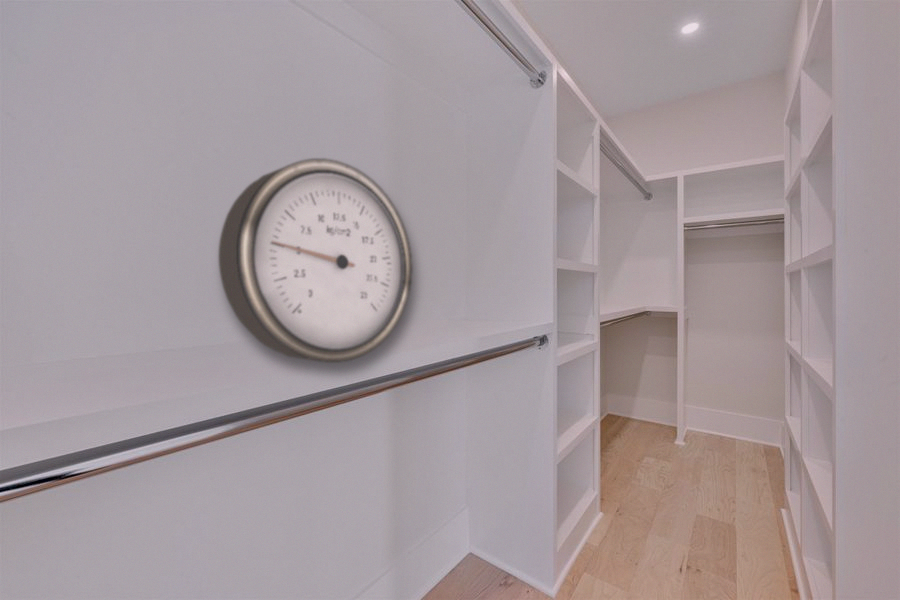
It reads 5 kg/cm²
